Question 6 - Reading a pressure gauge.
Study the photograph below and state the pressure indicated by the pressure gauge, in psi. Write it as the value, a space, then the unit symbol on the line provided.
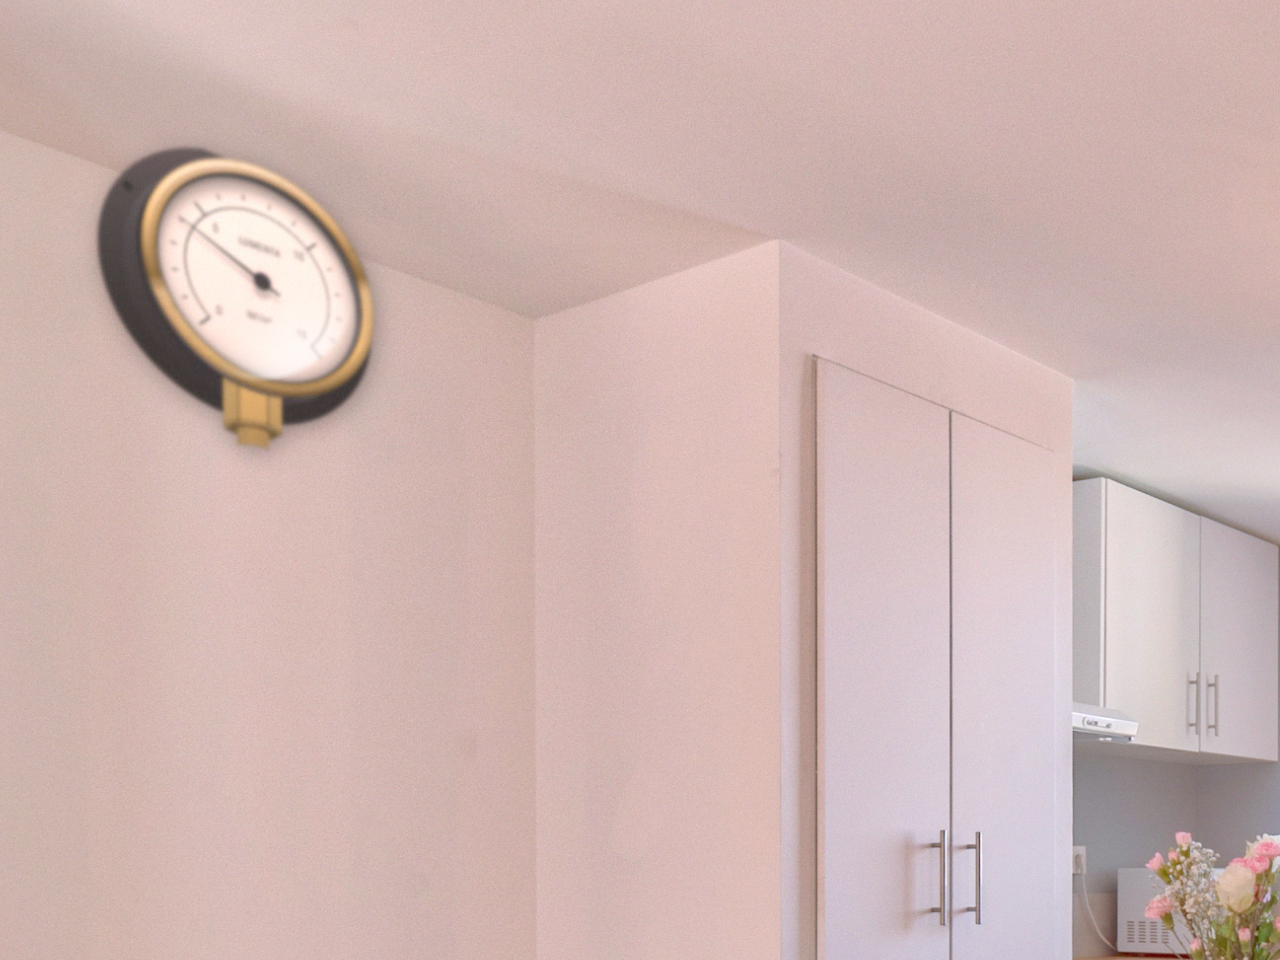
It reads 4 psi
